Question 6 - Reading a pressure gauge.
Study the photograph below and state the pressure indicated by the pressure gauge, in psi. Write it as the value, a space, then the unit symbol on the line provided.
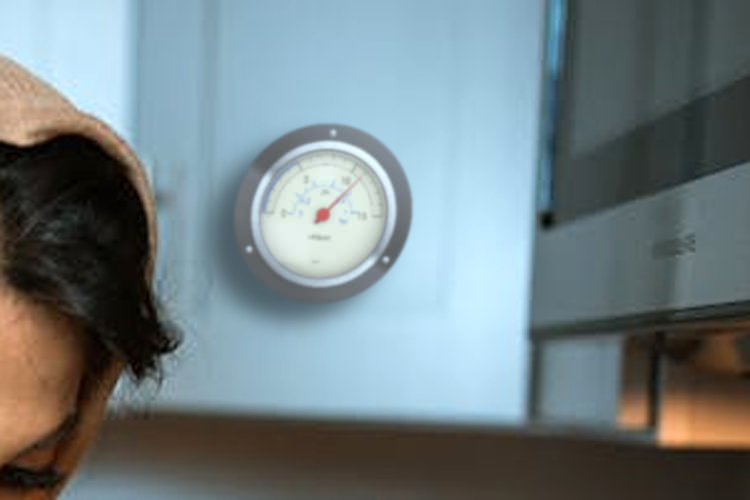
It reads 11 psi
